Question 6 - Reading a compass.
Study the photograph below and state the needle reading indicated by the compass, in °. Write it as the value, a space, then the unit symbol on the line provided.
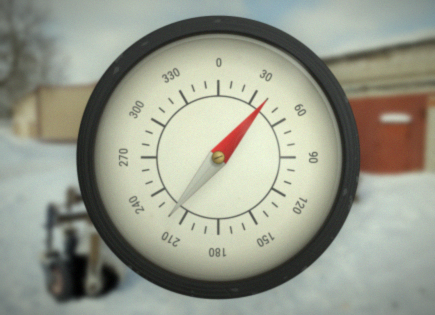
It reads 40 °
